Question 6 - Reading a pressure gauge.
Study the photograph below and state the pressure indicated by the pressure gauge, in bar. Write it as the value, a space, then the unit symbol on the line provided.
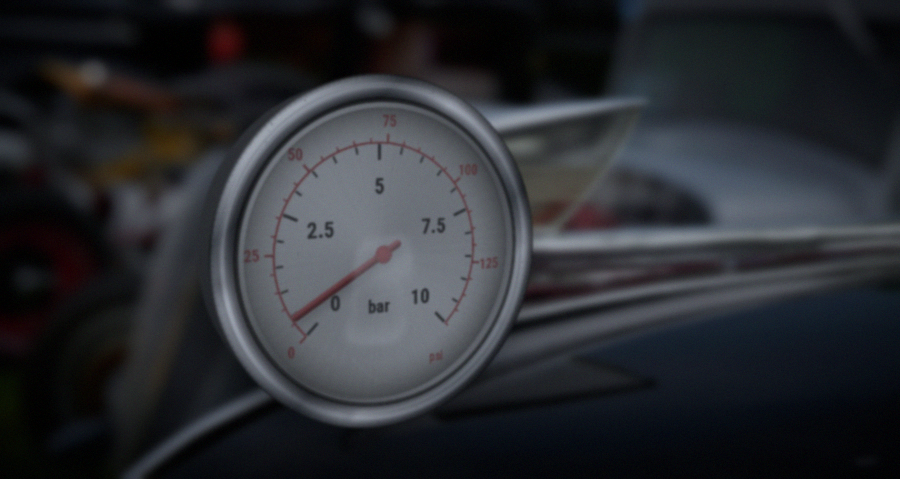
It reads 0.5 bar
